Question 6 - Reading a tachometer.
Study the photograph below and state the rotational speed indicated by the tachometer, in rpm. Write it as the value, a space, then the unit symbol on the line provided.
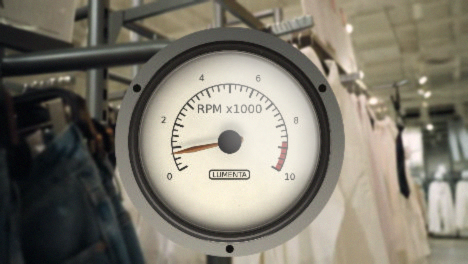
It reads 750 rpm
